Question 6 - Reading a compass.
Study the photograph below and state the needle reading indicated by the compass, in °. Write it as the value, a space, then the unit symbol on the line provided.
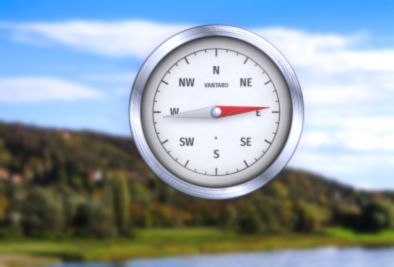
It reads 85 °
